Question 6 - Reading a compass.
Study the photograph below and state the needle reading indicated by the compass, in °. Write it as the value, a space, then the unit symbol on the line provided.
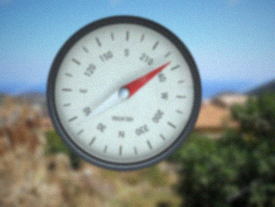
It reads 232.5 °
